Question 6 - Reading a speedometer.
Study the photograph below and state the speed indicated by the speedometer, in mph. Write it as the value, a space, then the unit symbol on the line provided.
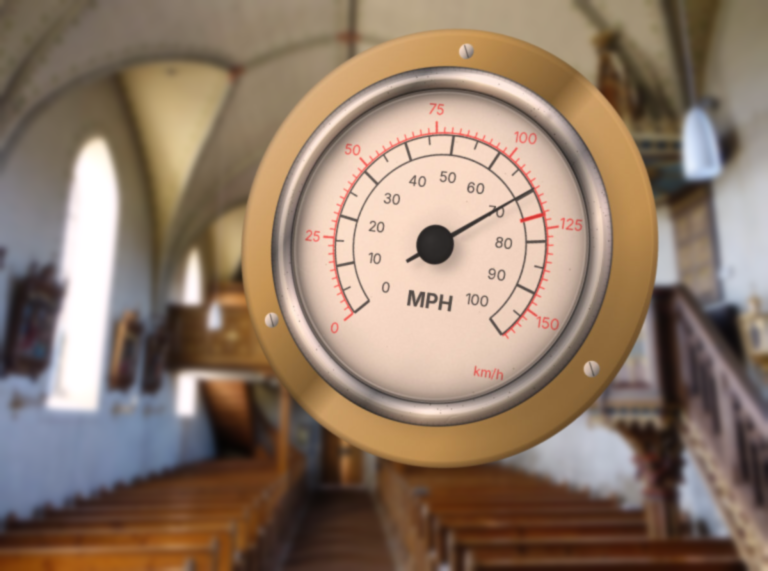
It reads 70 mph
